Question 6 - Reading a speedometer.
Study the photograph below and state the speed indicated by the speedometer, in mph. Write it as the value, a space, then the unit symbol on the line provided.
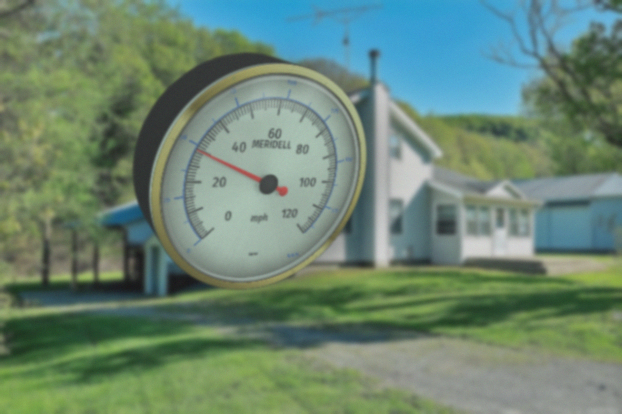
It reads 30 mph
